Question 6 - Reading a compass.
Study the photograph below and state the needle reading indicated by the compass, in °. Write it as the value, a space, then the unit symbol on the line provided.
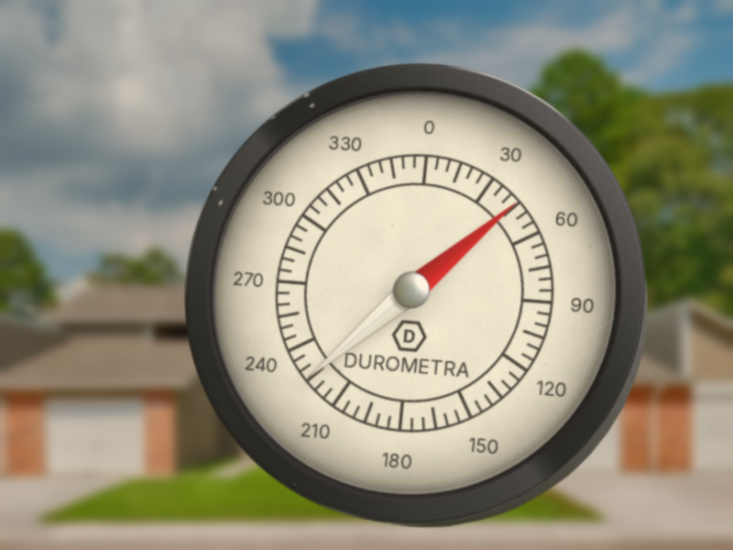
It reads 45 °
